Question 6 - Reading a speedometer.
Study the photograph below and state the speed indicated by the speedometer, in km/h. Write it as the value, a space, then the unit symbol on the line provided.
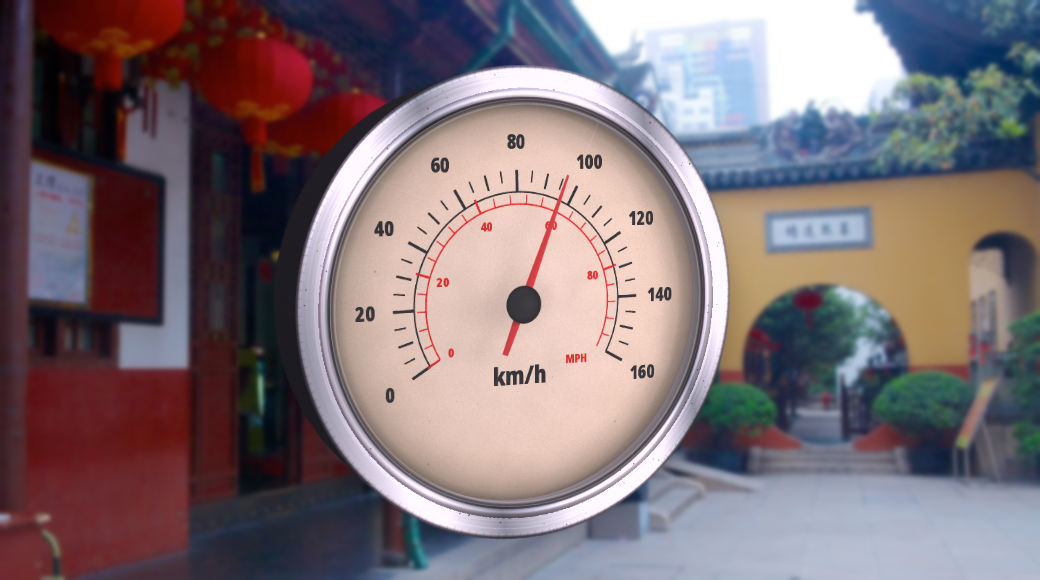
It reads 95 km/h
